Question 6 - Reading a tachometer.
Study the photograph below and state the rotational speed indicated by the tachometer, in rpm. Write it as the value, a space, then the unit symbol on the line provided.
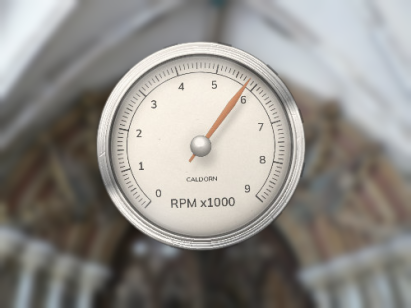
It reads 5800 rpm
